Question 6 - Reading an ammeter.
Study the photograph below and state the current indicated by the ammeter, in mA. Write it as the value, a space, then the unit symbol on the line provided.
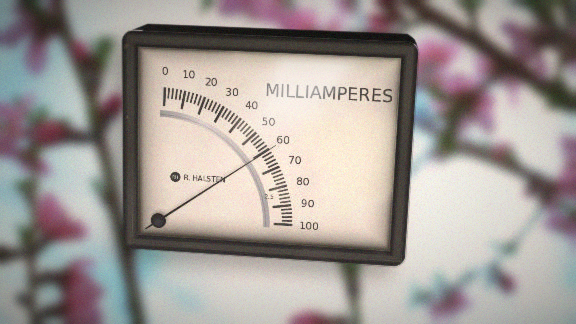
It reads 60 mA
